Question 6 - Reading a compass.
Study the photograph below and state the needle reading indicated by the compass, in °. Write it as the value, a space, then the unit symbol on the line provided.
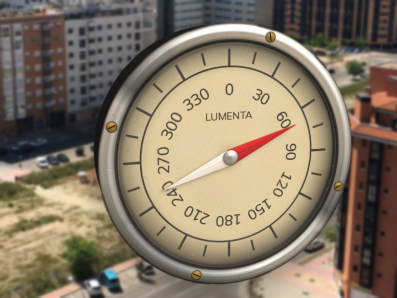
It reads 67.5 °
